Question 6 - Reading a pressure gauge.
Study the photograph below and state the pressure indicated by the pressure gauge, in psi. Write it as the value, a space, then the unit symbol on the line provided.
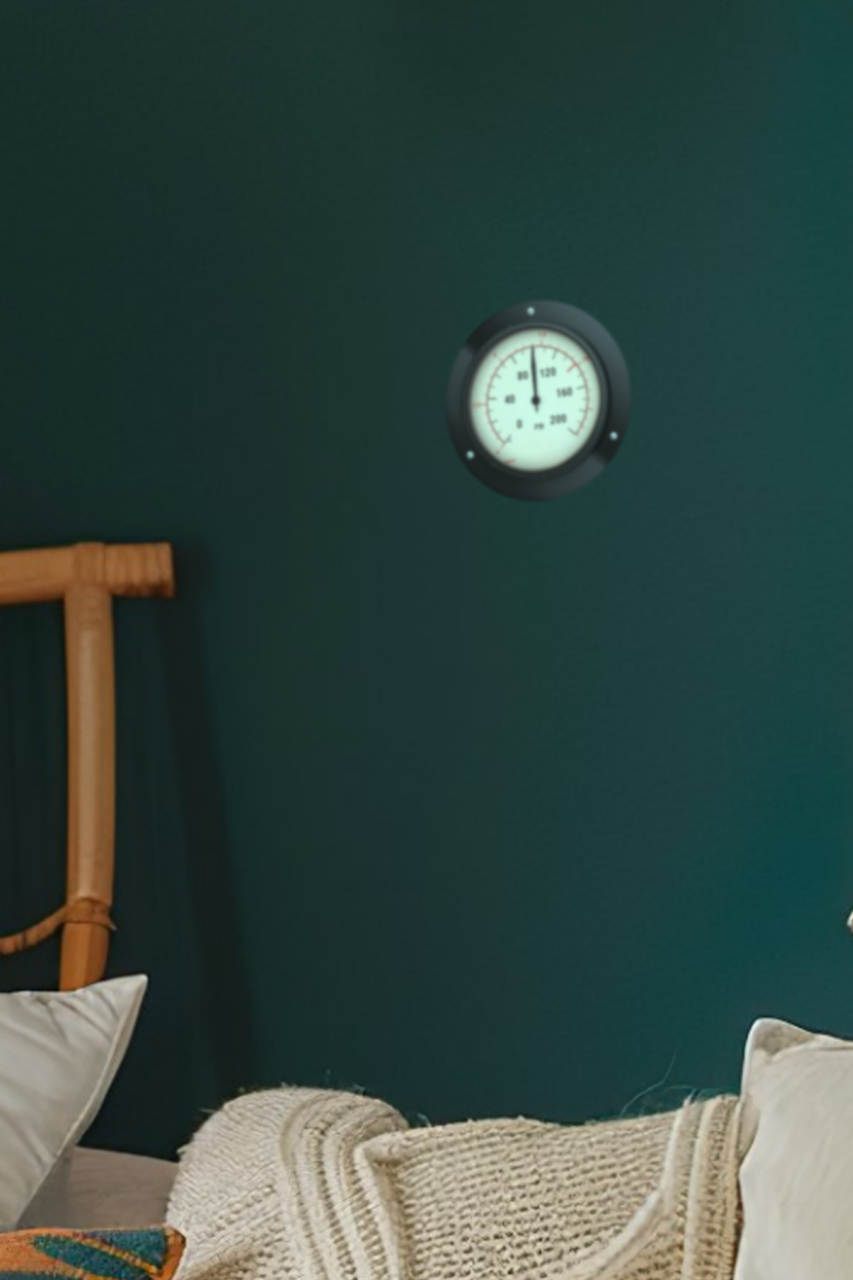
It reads 100 psi
